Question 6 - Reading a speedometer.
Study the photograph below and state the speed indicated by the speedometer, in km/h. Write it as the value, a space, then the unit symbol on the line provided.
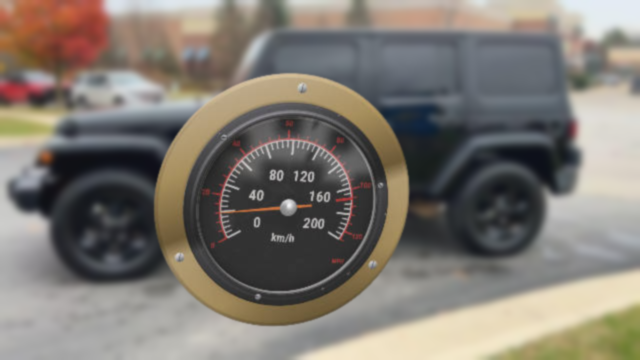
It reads 20 km/h
